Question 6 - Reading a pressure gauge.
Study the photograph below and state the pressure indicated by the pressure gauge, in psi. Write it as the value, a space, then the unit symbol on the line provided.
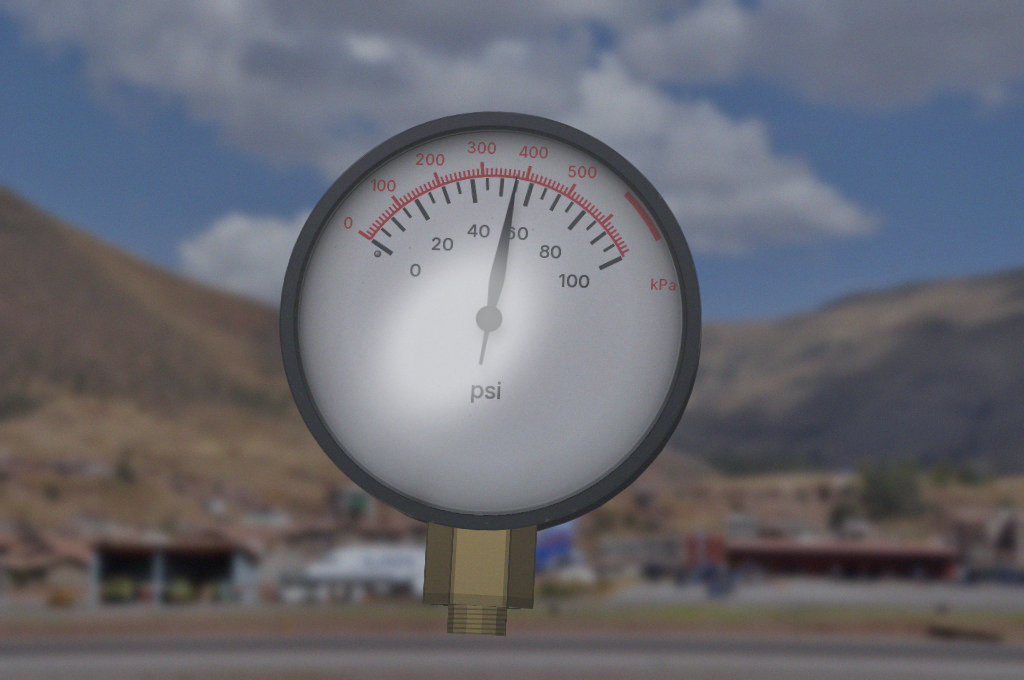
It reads 55 psi
